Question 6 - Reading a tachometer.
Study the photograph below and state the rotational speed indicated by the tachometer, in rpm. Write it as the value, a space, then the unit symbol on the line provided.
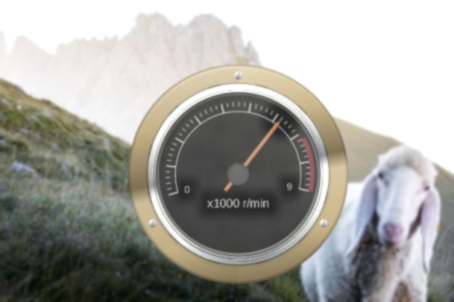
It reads 6200 rpm
